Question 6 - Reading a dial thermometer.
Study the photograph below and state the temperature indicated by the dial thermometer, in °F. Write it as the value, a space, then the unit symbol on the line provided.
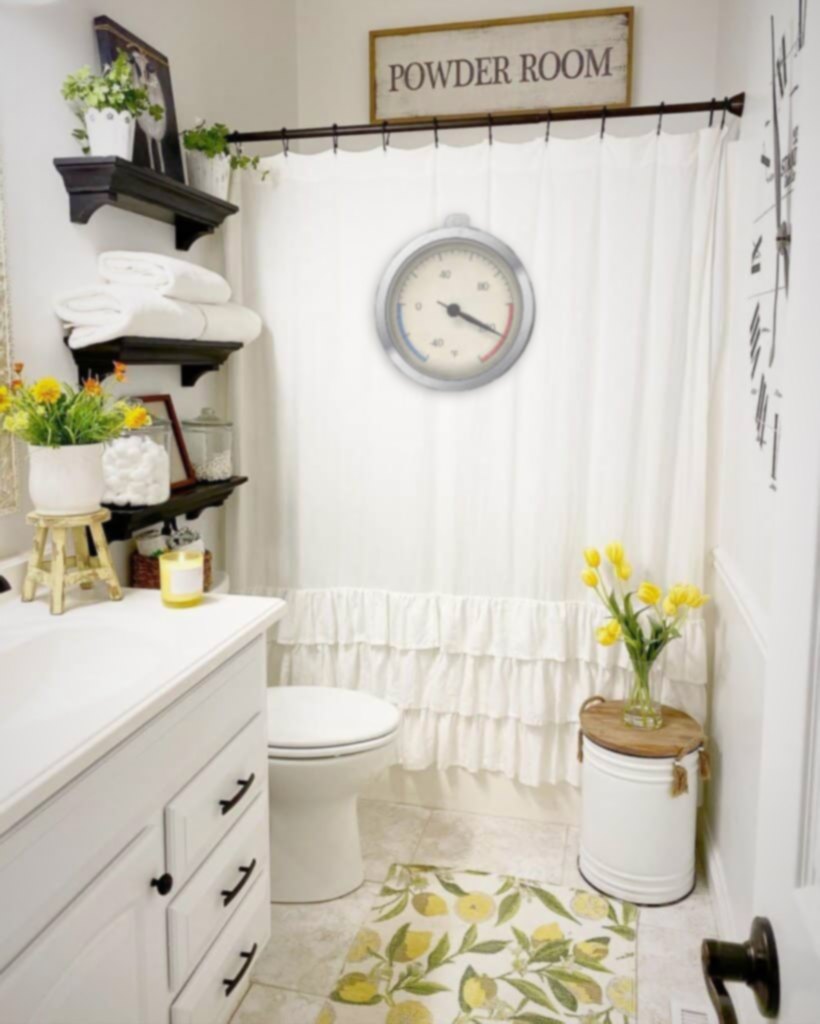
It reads 120 °F
